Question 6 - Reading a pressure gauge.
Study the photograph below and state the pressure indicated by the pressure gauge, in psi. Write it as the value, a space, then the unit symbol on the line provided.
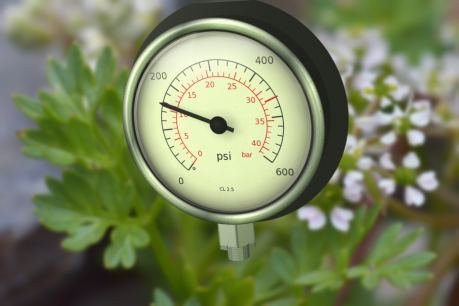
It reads 160 psi
